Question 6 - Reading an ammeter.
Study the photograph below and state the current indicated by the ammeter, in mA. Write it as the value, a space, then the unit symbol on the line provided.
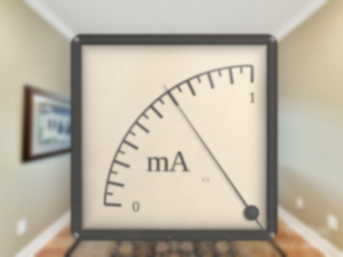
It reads 0.6 mA
